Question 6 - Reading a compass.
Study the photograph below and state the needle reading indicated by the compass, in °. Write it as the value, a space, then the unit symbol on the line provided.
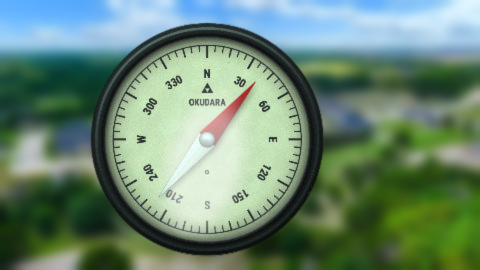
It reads 40 °
